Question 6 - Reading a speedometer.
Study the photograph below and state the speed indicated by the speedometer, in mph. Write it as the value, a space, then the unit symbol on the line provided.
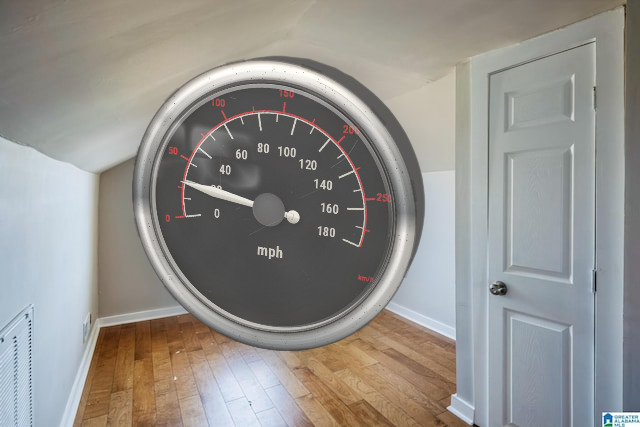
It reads 20 mph
